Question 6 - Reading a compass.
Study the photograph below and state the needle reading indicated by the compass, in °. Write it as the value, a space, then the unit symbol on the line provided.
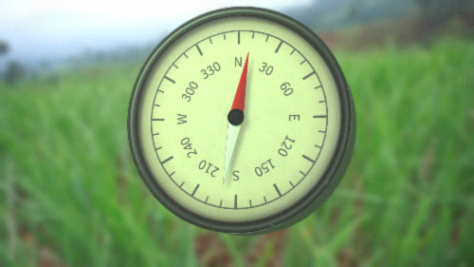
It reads 10 °
